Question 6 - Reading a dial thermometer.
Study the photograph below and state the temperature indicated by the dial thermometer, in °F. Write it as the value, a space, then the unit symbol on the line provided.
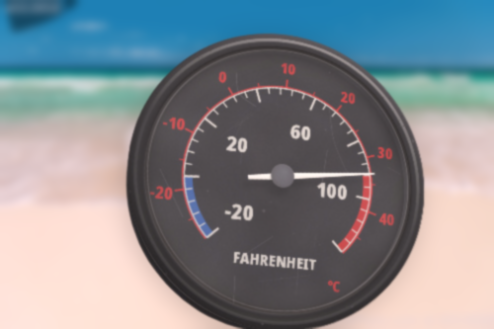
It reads 92 °F
